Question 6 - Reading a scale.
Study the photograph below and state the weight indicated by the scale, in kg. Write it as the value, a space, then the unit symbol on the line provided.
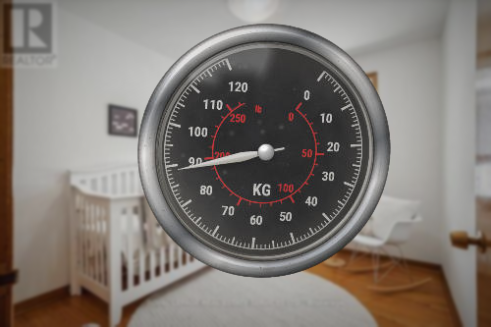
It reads 89 kg
